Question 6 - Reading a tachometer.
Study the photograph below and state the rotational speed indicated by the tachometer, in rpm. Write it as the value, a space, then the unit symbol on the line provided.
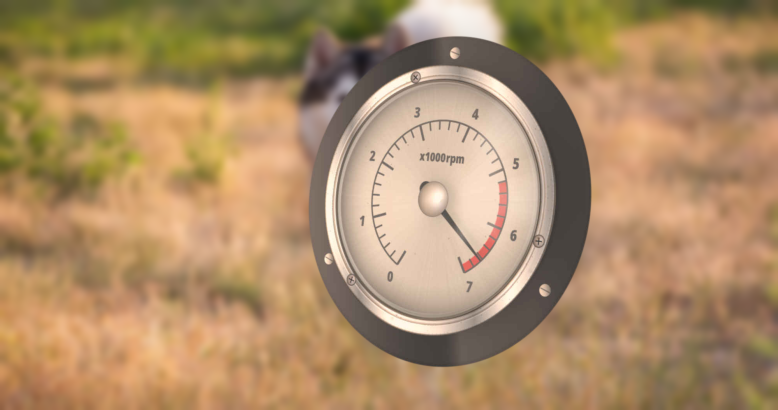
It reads 6600 rpm
